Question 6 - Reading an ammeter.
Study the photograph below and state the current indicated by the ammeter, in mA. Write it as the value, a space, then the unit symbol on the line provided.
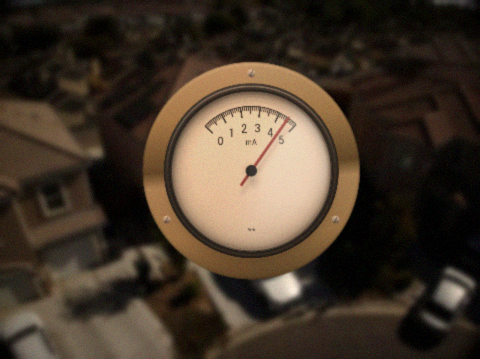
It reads 4.5 mA
